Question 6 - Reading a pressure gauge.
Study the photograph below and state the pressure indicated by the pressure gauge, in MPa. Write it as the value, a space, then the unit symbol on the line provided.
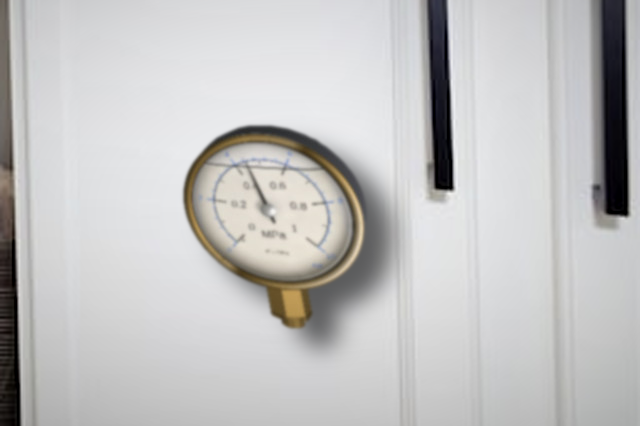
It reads 0.45 MPa
